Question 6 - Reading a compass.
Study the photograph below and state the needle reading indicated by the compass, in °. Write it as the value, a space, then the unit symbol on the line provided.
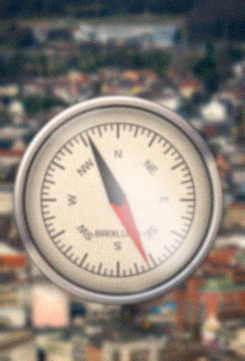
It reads 155 °
